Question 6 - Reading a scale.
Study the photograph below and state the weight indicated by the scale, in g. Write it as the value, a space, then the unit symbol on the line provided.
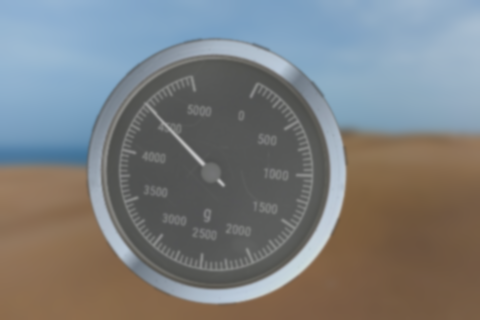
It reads 4500 g
